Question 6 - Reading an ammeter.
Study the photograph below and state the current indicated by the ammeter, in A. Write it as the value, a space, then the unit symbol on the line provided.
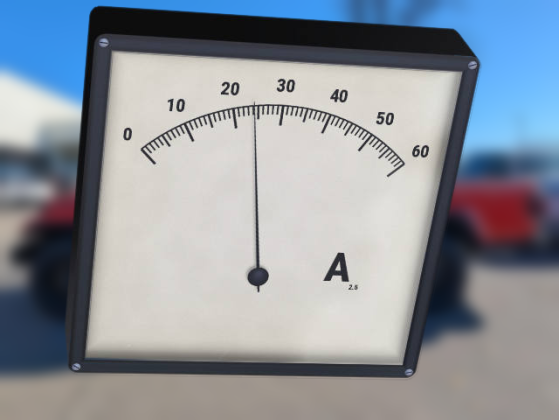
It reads 24 A
